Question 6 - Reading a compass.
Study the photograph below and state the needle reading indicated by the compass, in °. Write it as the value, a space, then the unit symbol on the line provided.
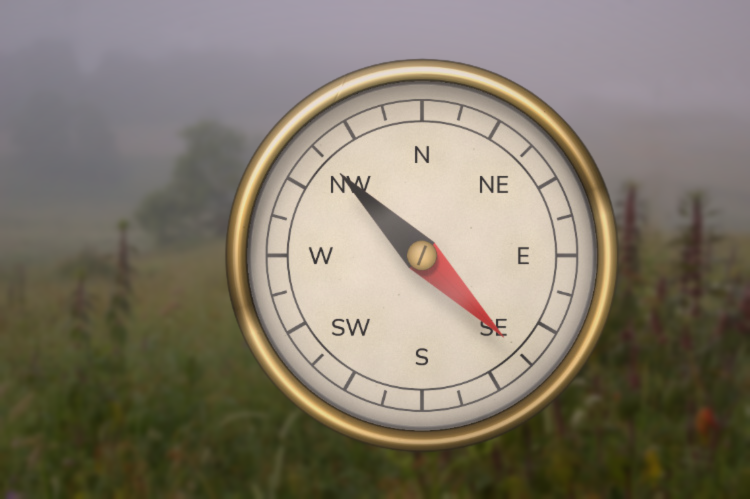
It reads 135 °
